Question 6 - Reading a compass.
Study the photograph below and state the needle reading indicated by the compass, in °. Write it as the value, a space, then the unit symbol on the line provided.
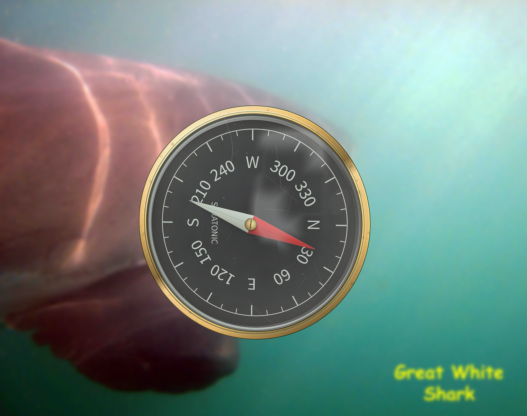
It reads 20 °
